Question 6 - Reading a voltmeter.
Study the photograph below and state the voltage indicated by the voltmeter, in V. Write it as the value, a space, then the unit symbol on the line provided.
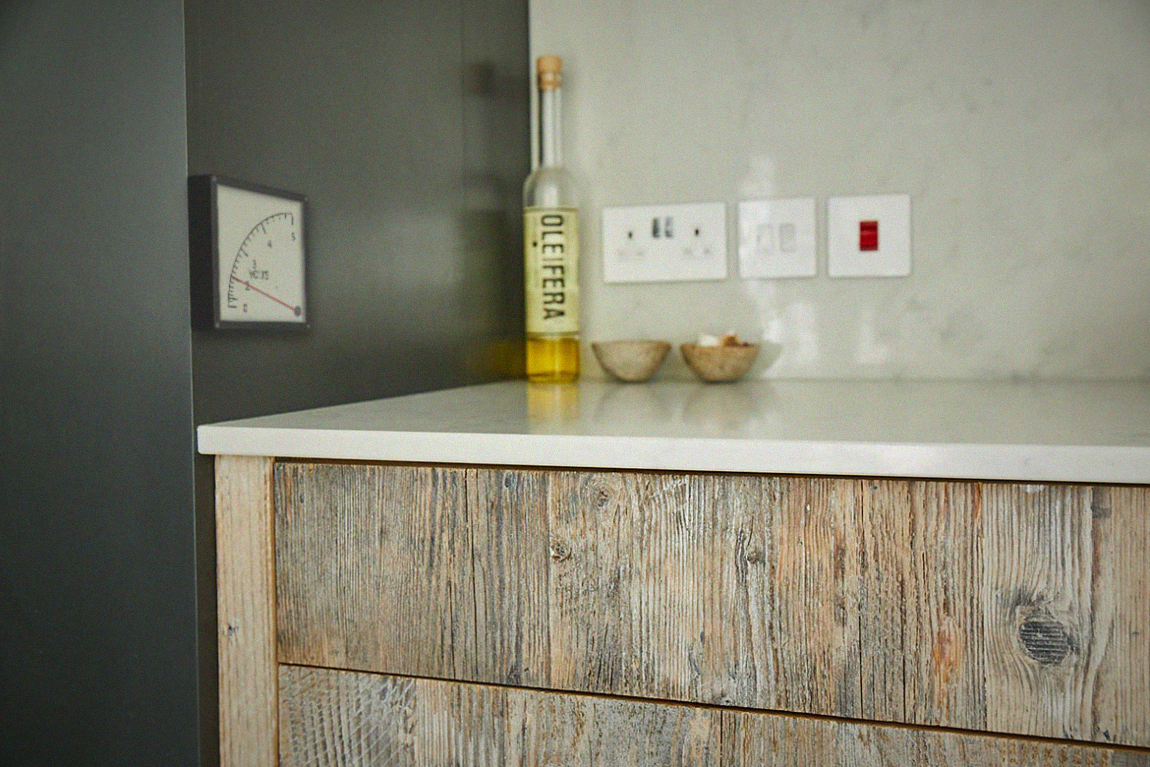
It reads 2 V
